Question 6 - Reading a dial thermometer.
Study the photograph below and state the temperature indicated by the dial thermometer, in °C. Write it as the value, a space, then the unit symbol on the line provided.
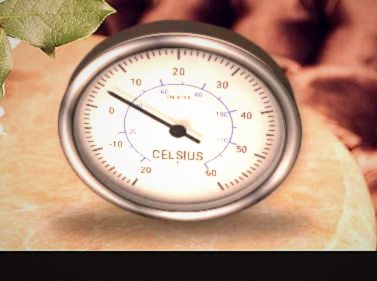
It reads 5 °C
